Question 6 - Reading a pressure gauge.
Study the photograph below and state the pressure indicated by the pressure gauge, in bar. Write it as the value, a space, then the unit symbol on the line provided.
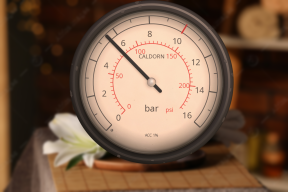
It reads 5.5 bar
